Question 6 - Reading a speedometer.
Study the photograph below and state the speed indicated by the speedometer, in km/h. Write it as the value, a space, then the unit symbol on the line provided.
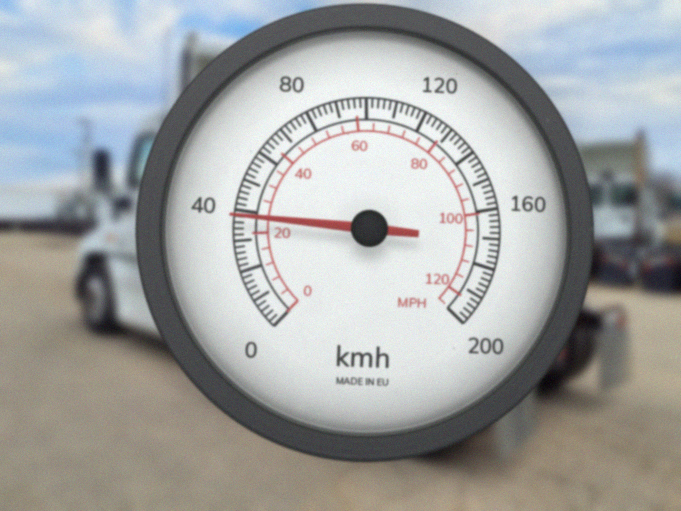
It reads 38 km/h
